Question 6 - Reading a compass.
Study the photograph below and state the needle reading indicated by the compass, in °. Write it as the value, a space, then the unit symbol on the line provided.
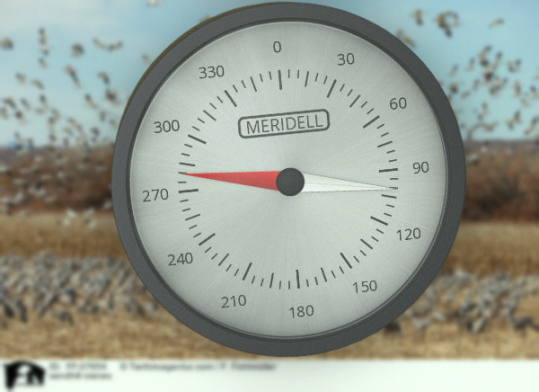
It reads 280 °
